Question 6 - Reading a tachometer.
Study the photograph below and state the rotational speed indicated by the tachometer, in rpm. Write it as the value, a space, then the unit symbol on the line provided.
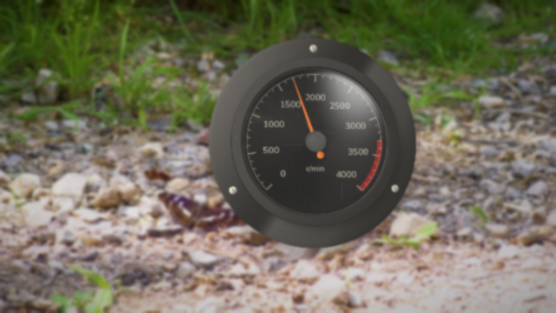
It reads 1700 rpm
